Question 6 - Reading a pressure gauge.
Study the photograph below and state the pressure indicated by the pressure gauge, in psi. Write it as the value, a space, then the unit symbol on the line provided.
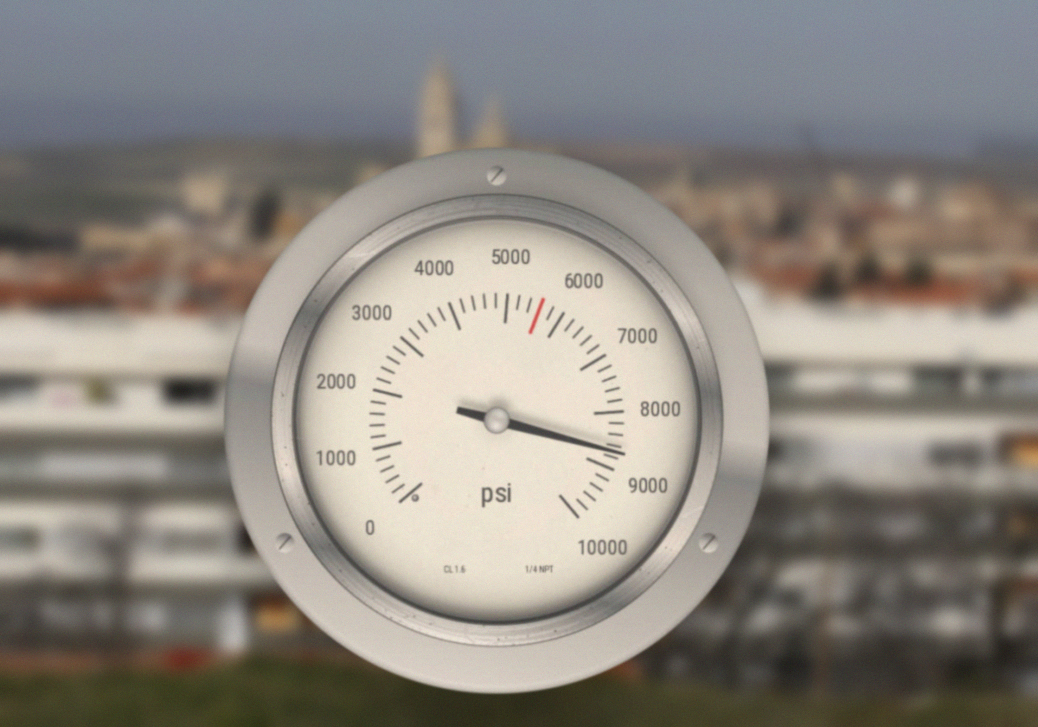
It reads 8700 psi
